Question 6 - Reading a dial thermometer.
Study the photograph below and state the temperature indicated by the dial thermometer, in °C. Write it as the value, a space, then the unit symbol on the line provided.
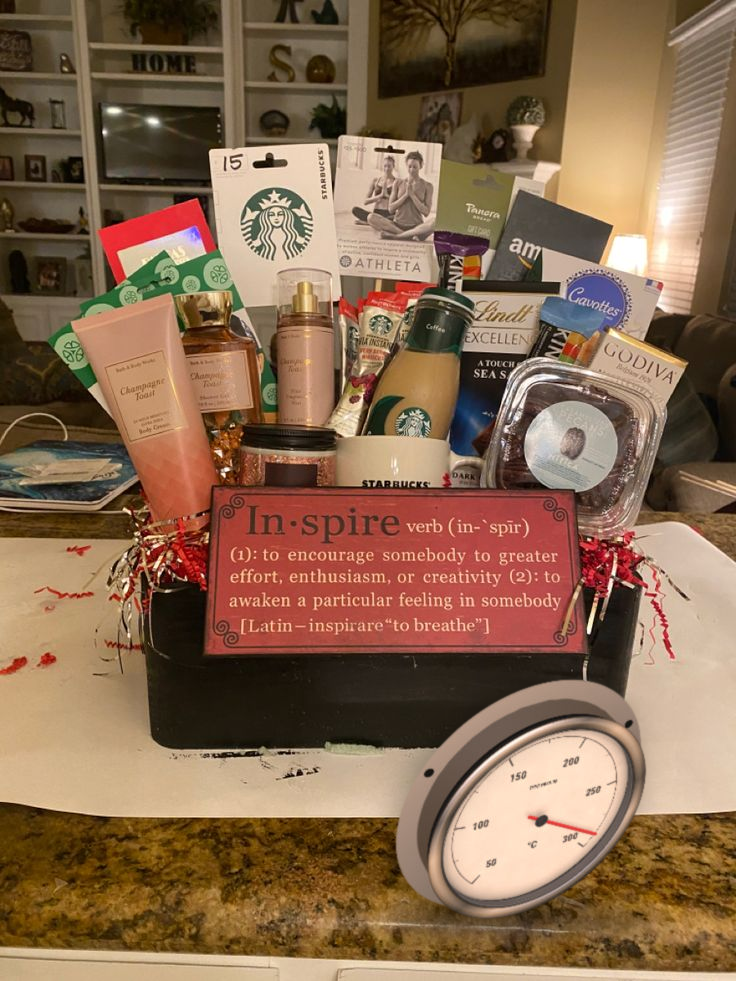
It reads 287.5 °C
